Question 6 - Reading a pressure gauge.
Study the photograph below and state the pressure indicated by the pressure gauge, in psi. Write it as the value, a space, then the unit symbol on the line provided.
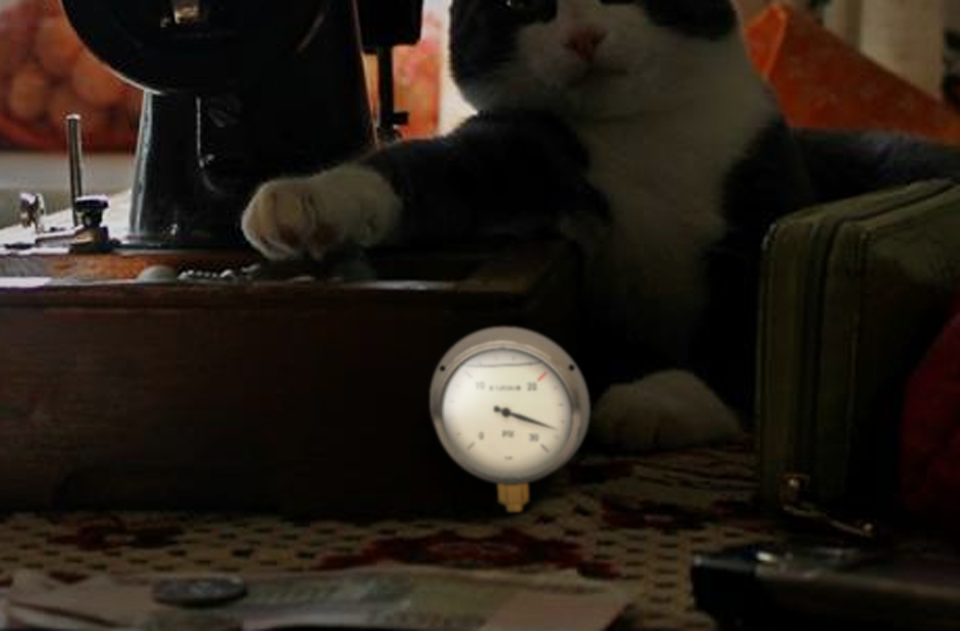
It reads 27 psi
